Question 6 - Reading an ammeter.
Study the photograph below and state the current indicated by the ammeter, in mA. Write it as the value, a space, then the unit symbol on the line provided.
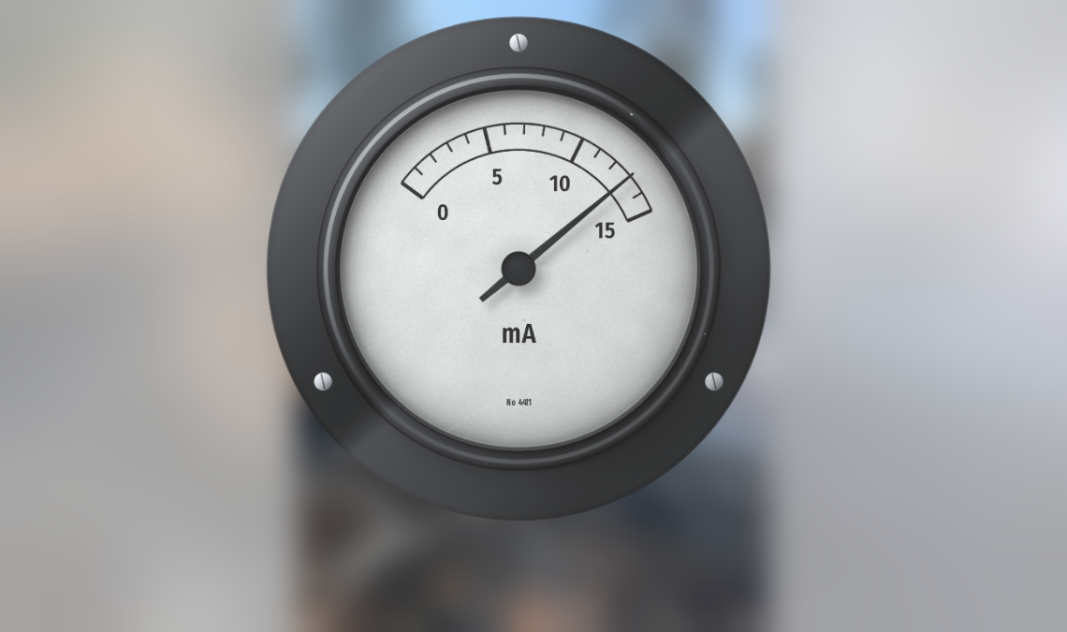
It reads 13 mA
